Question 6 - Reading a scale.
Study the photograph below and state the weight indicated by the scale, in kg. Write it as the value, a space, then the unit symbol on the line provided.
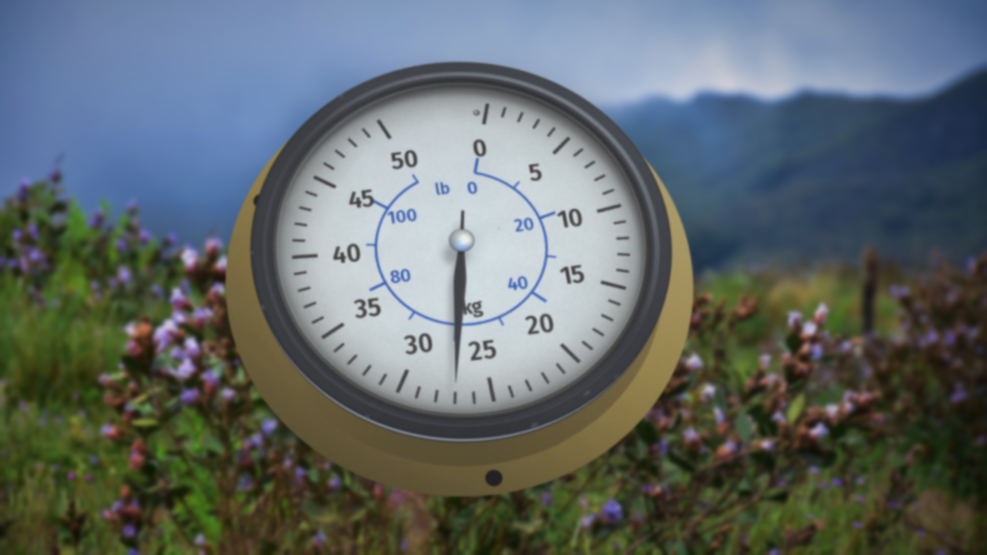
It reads 27 kg
